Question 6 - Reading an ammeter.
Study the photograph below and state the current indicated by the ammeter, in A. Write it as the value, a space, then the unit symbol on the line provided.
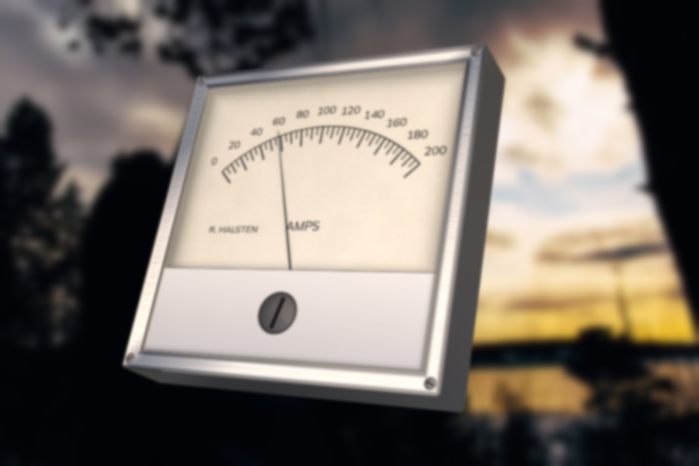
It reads 60 A
